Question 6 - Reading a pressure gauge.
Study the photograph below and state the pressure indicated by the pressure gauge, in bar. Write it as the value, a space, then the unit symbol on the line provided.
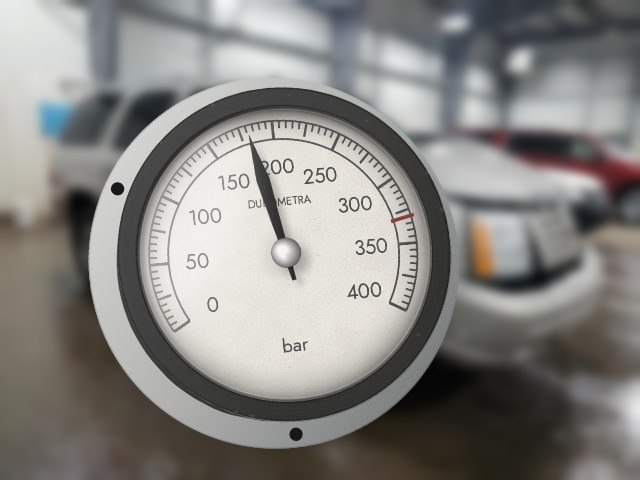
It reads 180 bar
